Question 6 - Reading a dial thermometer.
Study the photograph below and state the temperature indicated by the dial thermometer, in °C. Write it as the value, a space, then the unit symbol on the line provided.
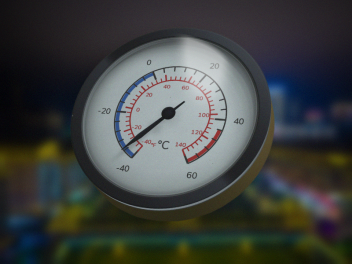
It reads -36 °C
